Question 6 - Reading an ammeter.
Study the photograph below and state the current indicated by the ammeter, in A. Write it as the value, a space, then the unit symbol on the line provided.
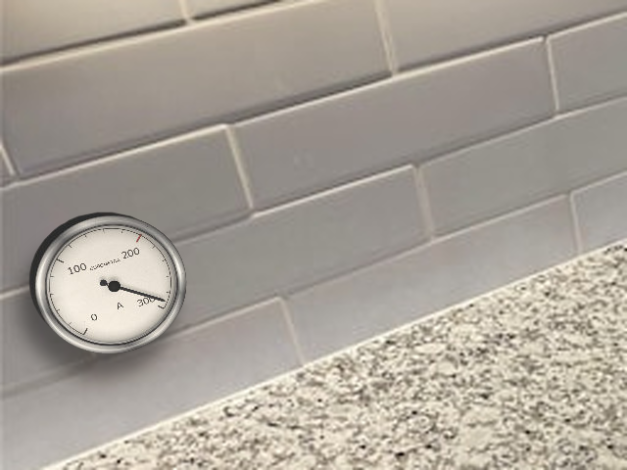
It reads 290 A
